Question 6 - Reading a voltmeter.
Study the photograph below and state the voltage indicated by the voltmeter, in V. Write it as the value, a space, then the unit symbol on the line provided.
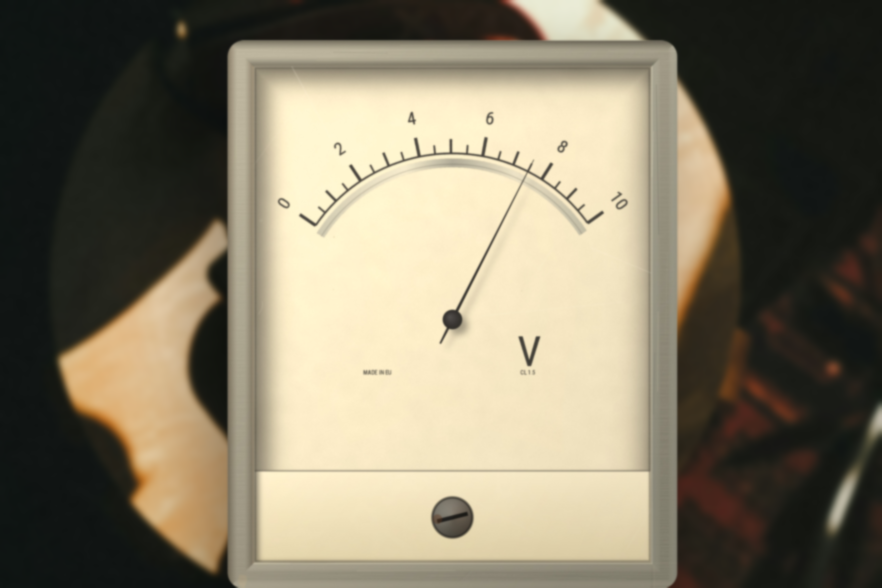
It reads 7.5 V
